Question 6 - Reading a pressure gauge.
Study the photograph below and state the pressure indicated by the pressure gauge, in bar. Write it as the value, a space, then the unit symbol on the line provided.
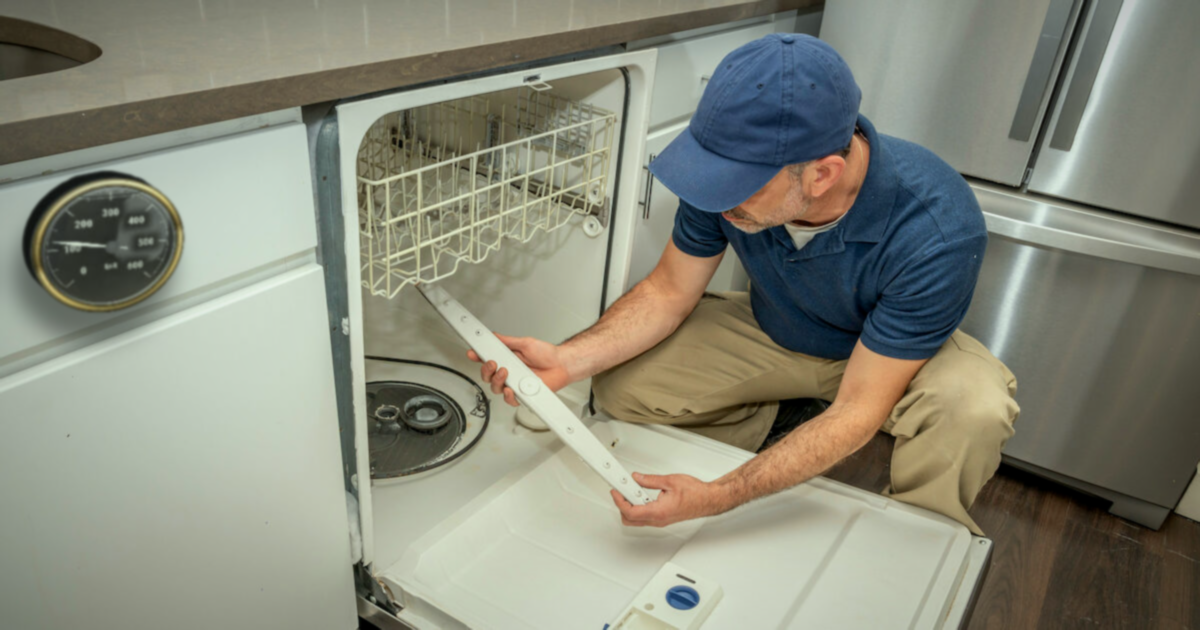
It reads 125 bar
